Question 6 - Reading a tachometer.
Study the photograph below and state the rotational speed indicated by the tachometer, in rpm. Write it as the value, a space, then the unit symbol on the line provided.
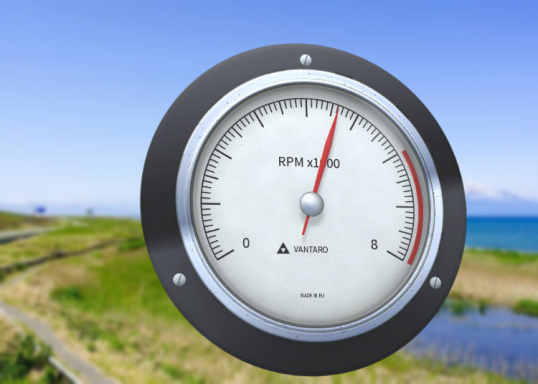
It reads 4600 rpm
